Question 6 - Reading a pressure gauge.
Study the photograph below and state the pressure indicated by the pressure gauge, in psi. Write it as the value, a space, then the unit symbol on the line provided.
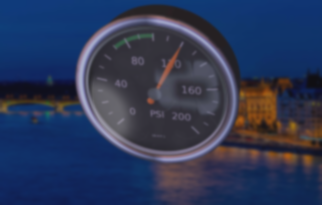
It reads 120 psi
